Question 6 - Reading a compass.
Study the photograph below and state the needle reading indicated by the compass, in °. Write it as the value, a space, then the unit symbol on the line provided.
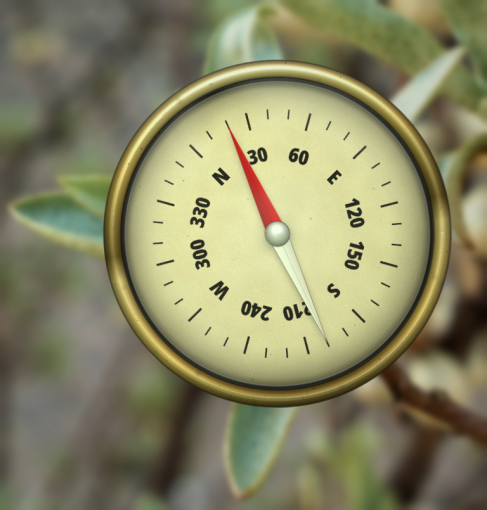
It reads 20 °
